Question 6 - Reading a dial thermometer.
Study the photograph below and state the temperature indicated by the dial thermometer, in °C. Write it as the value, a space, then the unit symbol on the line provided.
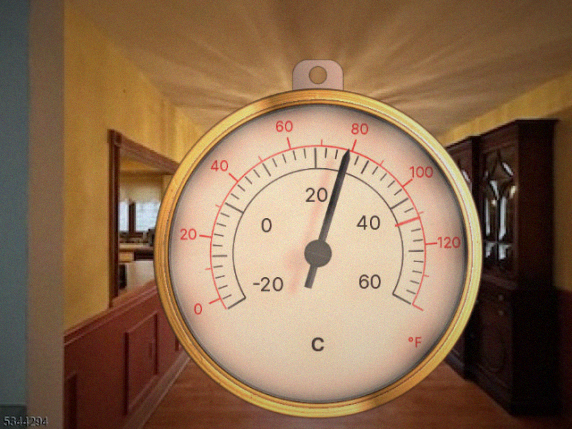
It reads 26 °C
